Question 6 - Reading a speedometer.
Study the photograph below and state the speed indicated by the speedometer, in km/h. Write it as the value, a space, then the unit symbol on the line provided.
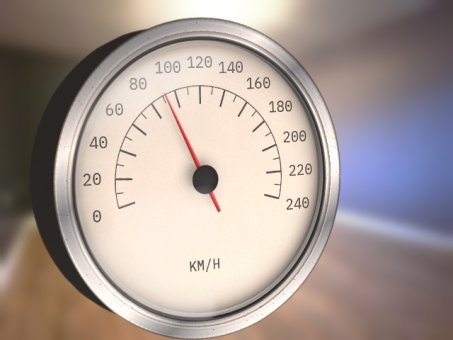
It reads 90 km/h
